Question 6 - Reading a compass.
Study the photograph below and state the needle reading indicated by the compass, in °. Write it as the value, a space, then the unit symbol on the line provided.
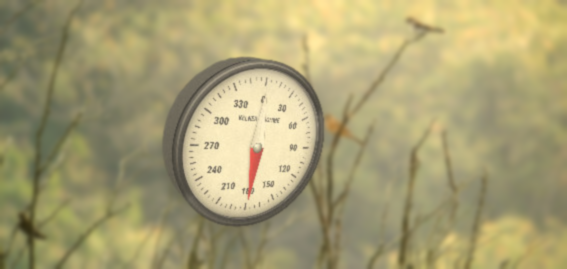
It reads 180 °
